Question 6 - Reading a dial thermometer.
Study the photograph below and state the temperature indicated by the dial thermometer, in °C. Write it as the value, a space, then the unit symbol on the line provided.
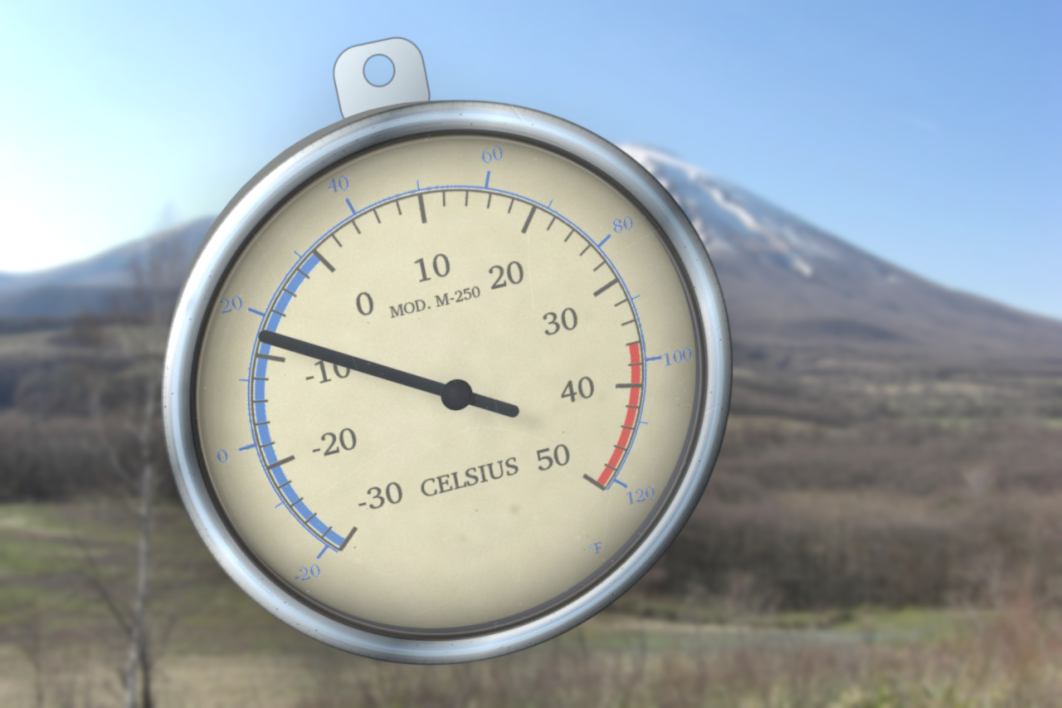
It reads -8 °C
